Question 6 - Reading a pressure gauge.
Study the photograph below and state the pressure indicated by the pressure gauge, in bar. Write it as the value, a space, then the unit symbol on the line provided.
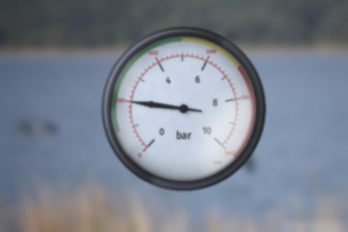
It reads 2 bar
